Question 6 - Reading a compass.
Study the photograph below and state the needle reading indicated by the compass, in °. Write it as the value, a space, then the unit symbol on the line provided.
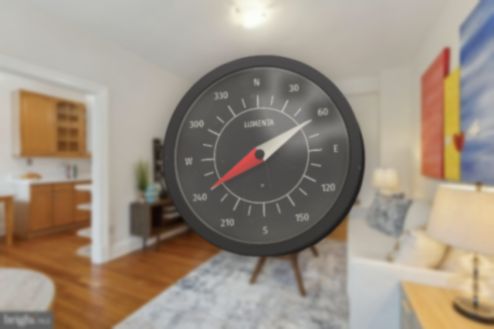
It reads 240 °
